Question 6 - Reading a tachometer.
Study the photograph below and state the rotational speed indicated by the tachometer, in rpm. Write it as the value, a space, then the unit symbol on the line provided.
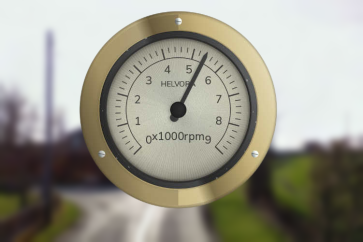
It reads 5400 rpm
